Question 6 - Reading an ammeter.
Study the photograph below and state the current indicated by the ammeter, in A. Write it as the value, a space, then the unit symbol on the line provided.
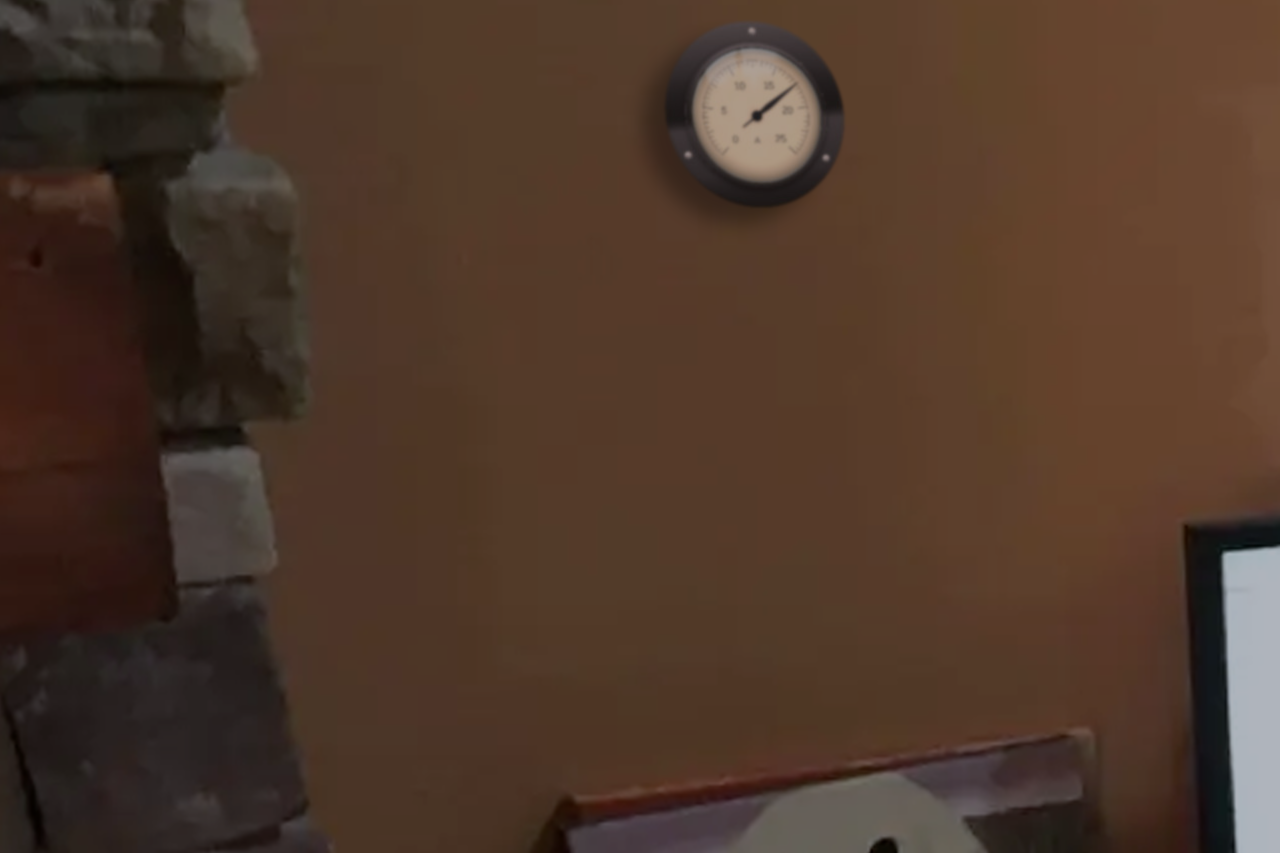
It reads 17.5 A
